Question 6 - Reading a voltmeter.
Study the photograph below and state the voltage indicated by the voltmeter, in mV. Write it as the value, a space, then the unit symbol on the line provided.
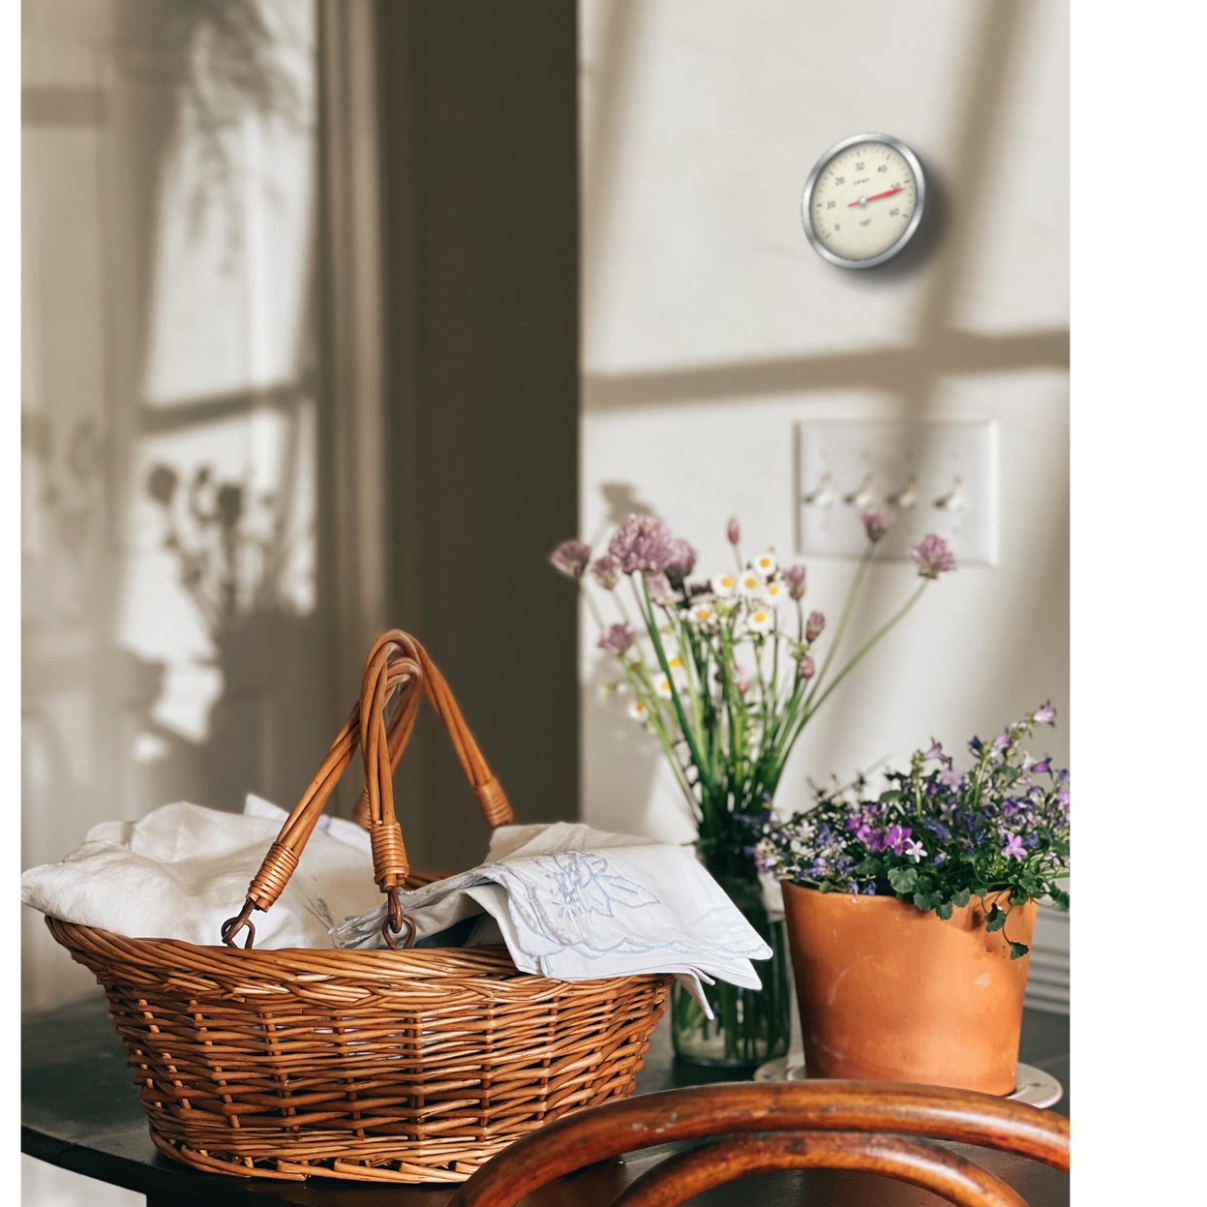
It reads 52 mV
